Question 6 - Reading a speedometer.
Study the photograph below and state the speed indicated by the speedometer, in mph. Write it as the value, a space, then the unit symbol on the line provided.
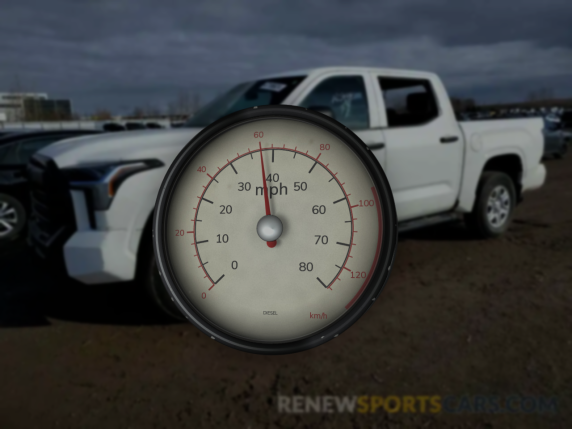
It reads 37.5 mph
